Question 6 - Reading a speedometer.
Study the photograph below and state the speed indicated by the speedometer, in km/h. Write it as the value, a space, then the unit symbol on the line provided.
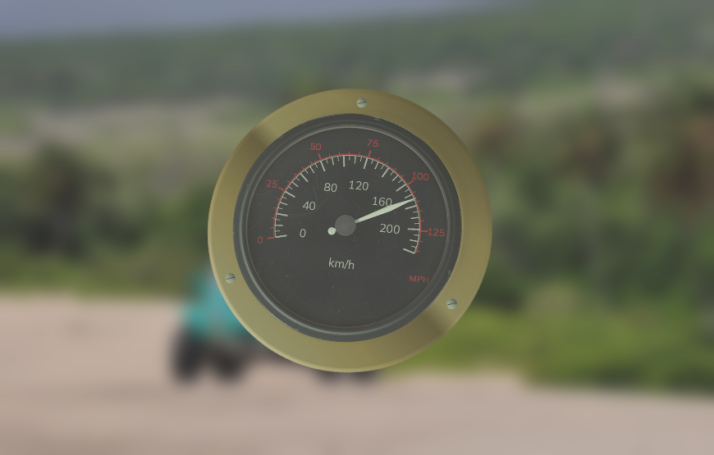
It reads 175 km/h
